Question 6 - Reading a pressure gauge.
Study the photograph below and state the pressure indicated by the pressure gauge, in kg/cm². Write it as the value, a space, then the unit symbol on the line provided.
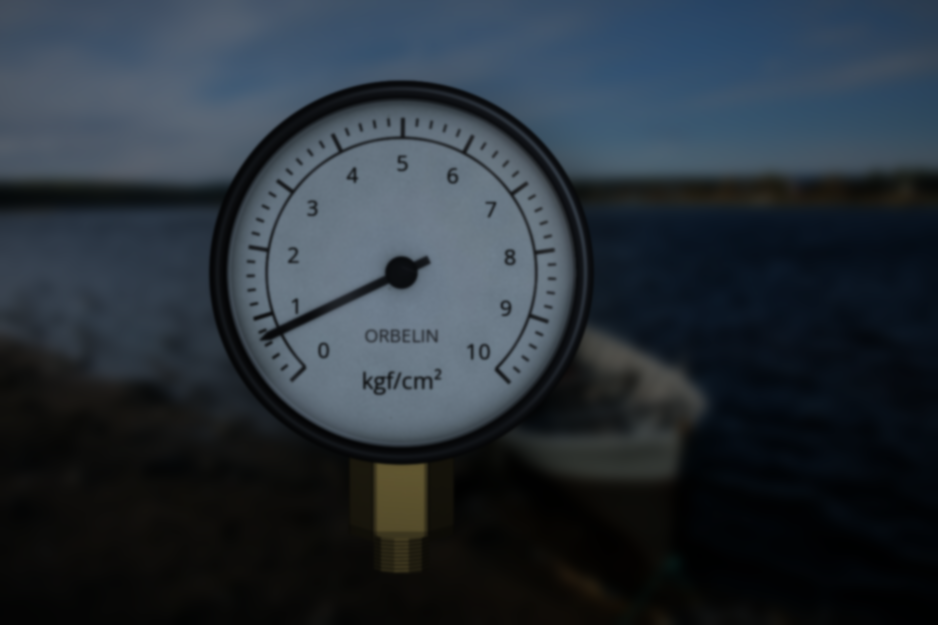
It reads 0.7 kg/cm²
